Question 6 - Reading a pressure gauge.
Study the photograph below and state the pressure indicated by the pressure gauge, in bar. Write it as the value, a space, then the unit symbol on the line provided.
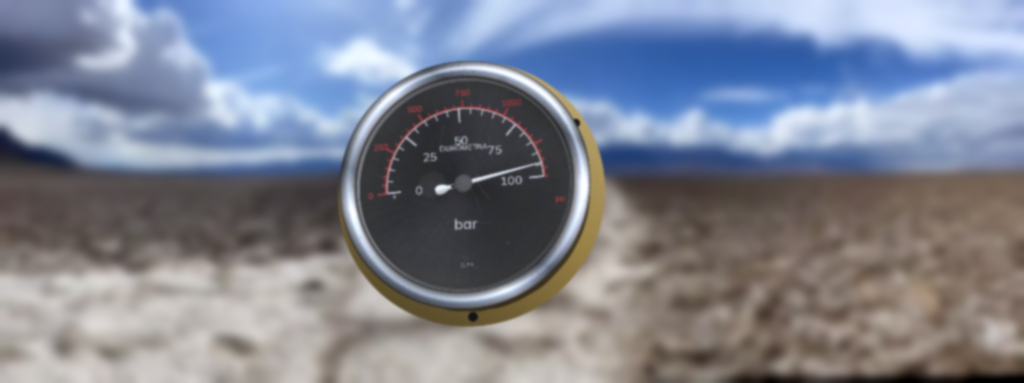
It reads 95 bar
